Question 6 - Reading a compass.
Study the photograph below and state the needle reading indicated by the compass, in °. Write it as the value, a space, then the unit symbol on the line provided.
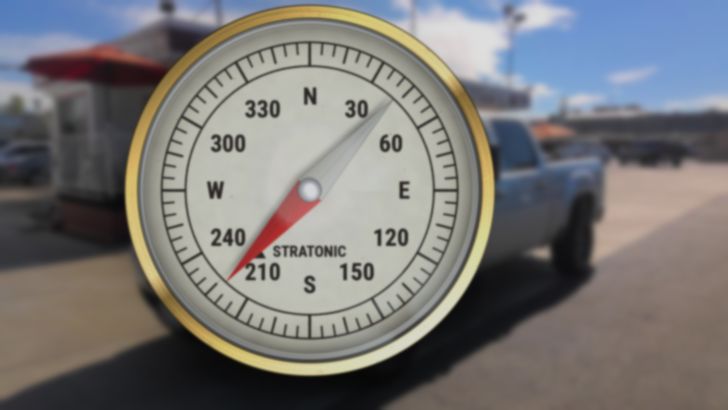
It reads 222.5 °
